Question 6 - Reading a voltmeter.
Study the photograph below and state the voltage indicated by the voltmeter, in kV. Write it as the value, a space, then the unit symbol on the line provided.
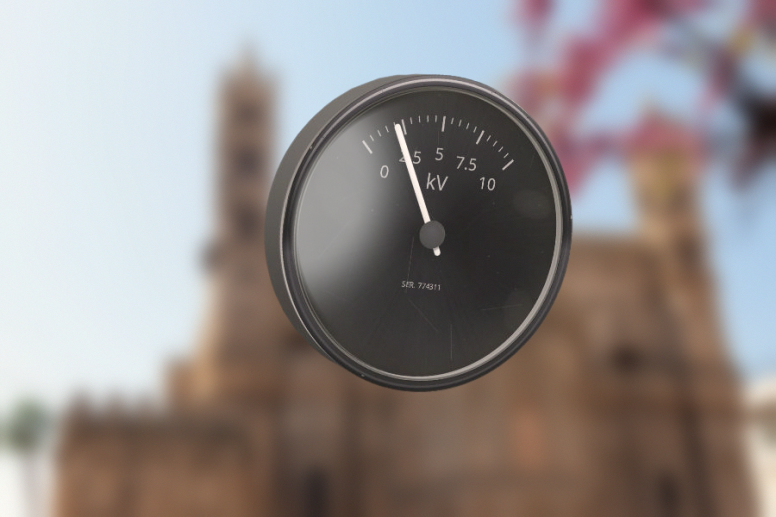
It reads 2 kV
